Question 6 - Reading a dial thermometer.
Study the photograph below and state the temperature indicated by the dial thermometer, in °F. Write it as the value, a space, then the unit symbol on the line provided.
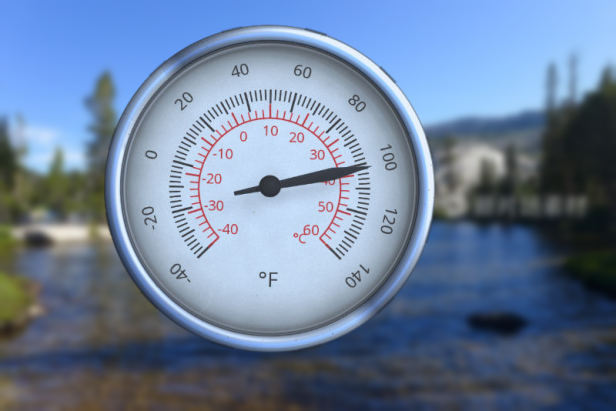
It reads 102 °F
